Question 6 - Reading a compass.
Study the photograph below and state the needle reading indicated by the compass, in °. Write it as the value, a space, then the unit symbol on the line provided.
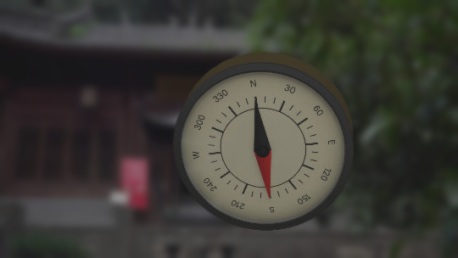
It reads 180 °
